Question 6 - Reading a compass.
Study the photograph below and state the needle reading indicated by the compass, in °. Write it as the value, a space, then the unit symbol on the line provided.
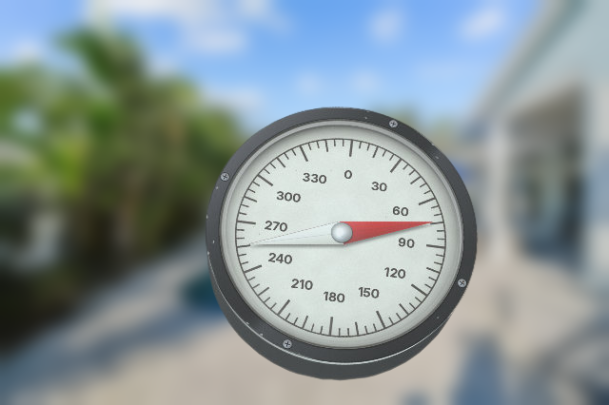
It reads 75 °
